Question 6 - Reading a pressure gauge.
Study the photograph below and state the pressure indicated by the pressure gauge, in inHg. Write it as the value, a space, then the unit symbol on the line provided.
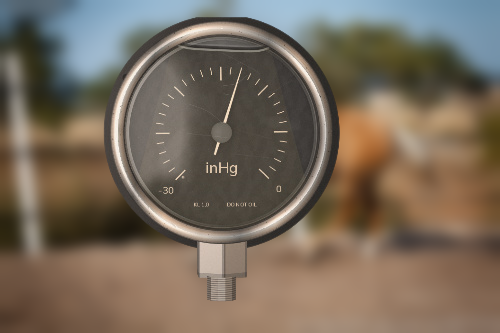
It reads -13 inHg
